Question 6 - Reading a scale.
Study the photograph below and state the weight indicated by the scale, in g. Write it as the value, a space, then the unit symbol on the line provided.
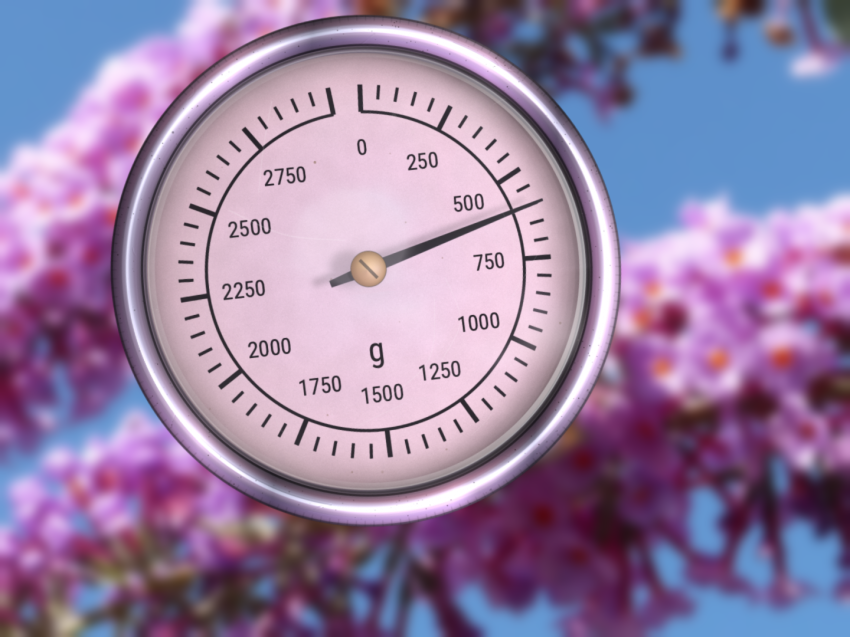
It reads 600 g
